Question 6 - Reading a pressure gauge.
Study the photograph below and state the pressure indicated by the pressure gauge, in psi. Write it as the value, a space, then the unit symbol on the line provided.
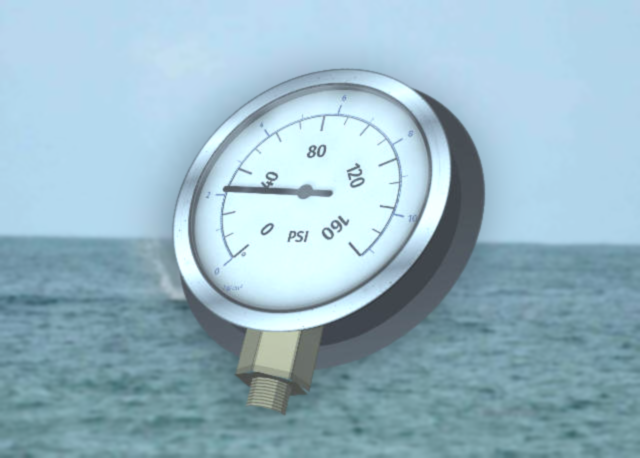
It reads 30 psi
